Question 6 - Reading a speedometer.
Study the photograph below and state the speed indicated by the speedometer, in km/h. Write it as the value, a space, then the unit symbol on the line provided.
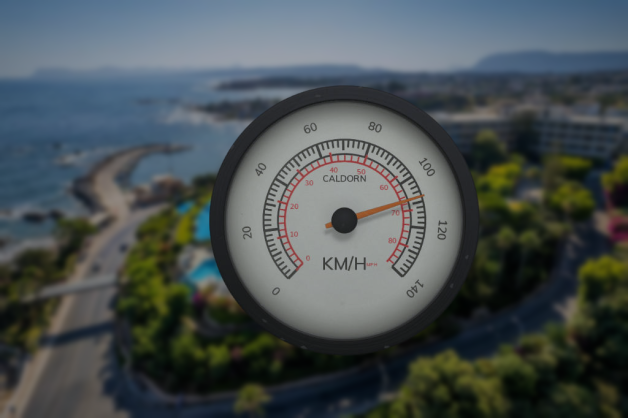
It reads 108 km/h
